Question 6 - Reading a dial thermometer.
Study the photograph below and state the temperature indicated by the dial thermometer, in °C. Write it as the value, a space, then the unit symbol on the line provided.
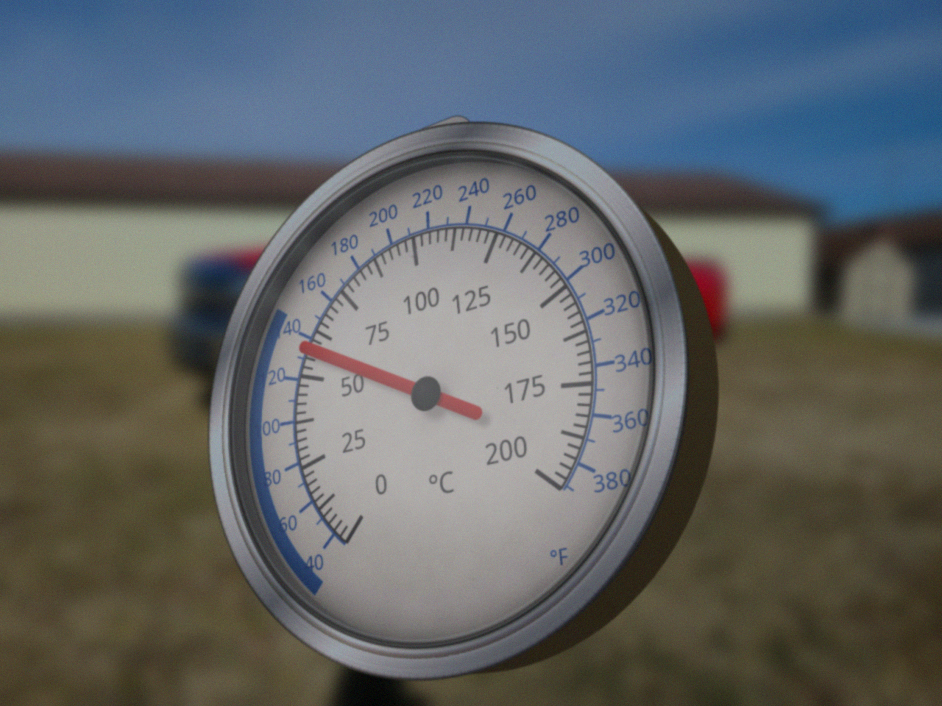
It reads 57.5 °C
